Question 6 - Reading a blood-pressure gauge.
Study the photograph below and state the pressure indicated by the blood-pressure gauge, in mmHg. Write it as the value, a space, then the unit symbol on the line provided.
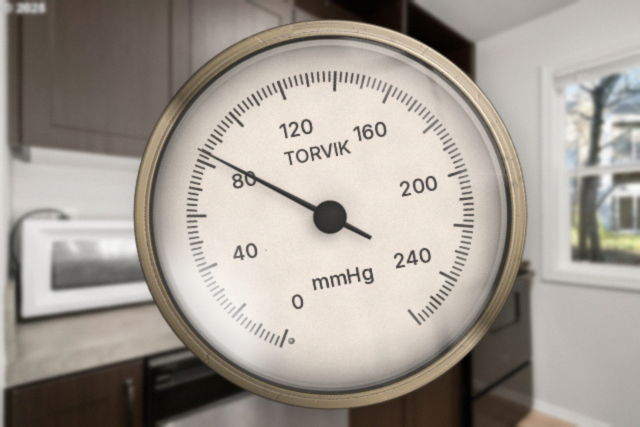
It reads 84 mmHg
